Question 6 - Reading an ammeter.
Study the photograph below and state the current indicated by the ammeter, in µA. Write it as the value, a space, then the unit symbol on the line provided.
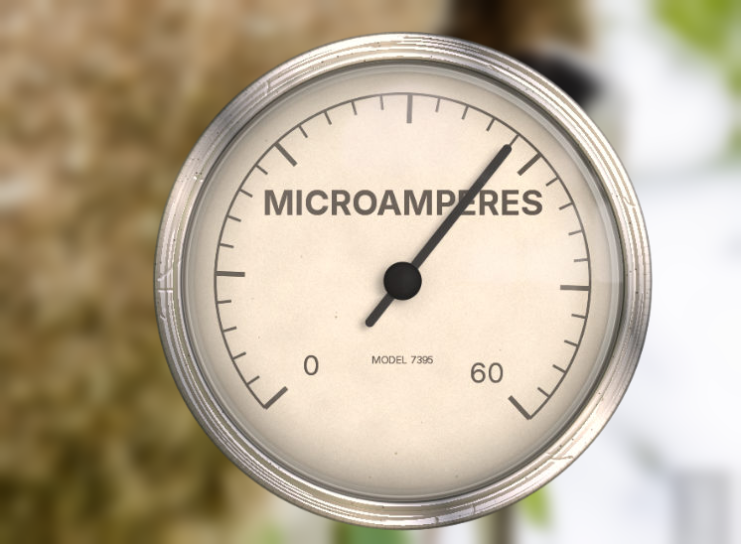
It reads 38 µA
